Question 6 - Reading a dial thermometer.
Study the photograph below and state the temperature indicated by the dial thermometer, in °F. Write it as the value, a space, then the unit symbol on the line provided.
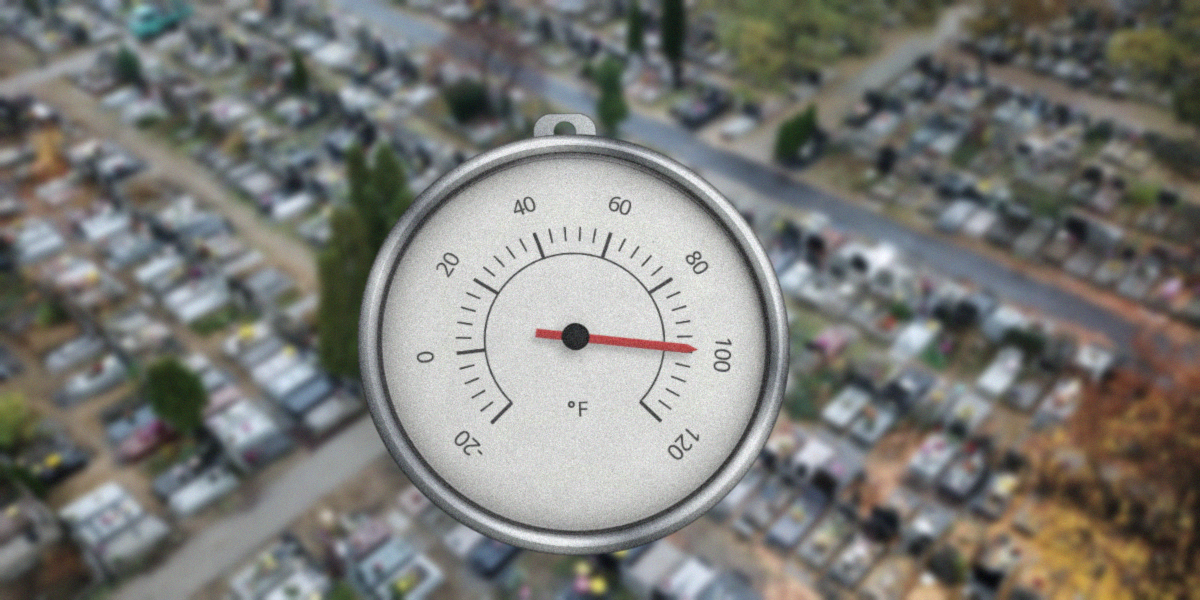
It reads 100 °F
